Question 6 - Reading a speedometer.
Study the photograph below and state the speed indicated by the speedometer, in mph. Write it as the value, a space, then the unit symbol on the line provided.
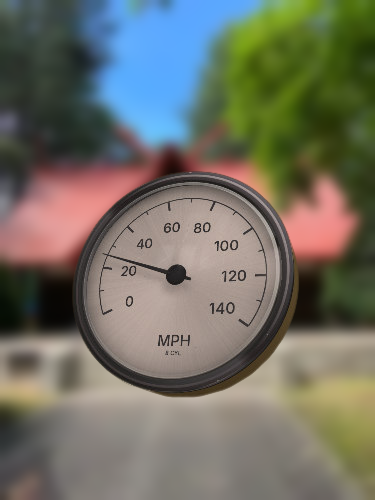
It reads 25 mph
